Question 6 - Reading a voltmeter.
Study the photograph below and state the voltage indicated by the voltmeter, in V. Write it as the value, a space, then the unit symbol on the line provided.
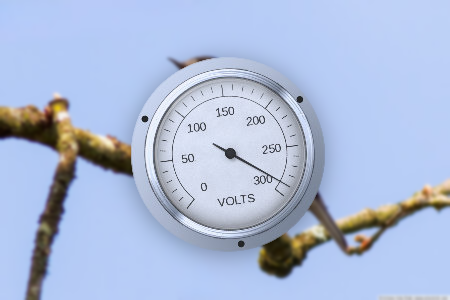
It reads 290 V
